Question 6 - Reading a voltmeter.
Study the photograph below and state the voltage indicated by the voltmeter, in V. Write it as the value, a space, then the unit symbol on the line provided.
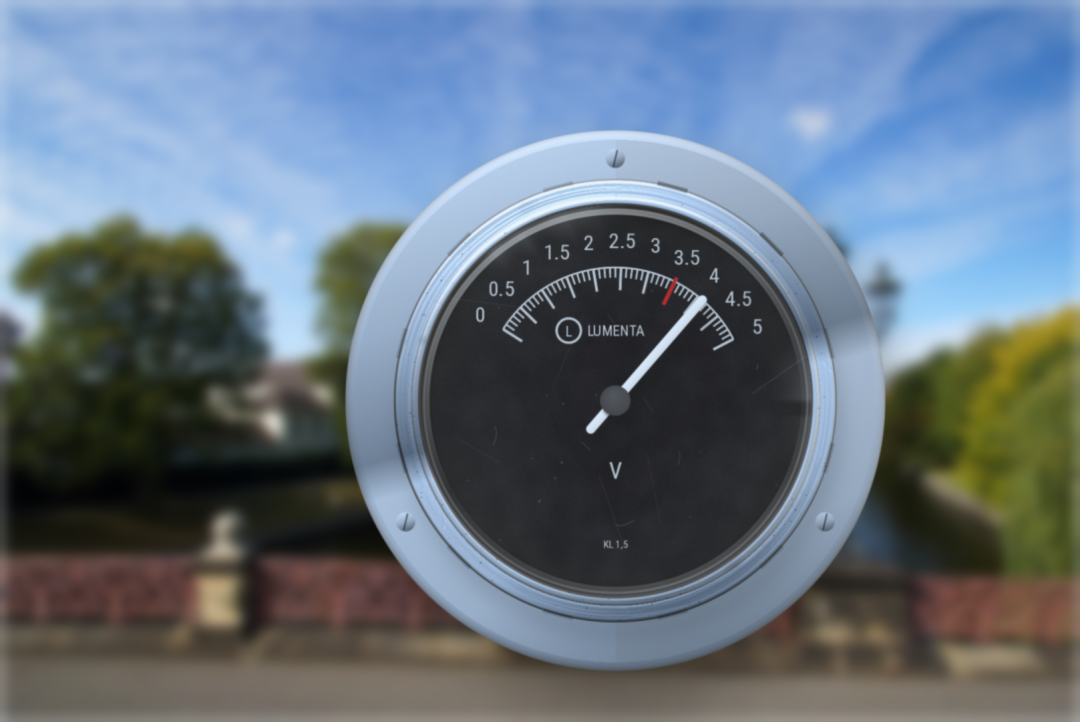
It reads 4.1 V
